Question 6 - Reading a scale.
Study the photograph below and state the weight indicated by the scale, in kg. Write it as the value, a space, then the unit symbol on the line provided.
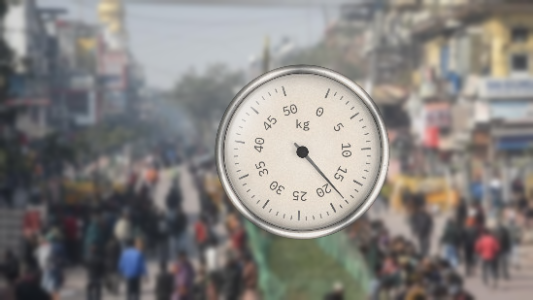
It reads 18 kg
